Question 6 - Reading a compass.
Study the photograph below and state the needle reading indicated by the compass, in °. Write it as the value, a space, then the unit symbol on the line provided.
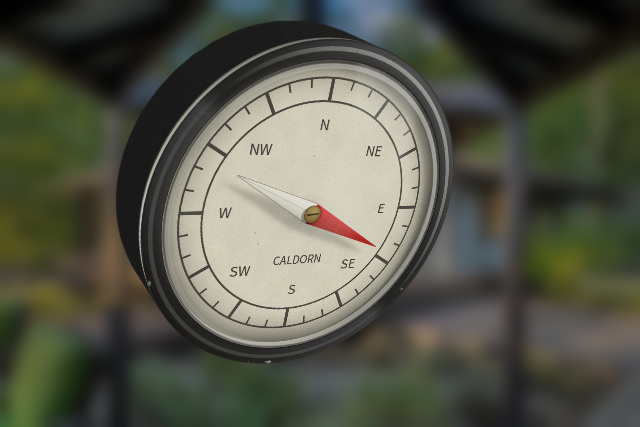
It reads 115 °
